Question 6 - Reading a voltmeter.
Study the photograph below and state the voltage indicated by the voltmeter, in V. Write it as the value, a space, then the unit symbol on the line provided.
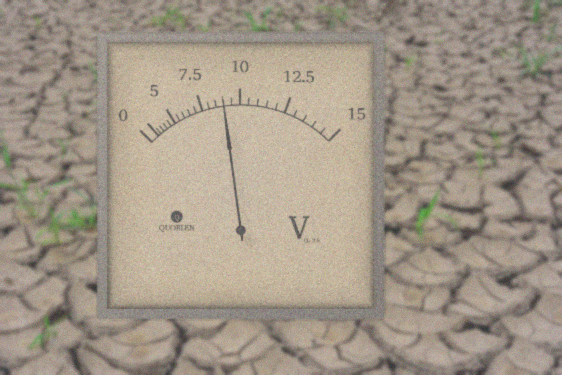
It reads 9 V
